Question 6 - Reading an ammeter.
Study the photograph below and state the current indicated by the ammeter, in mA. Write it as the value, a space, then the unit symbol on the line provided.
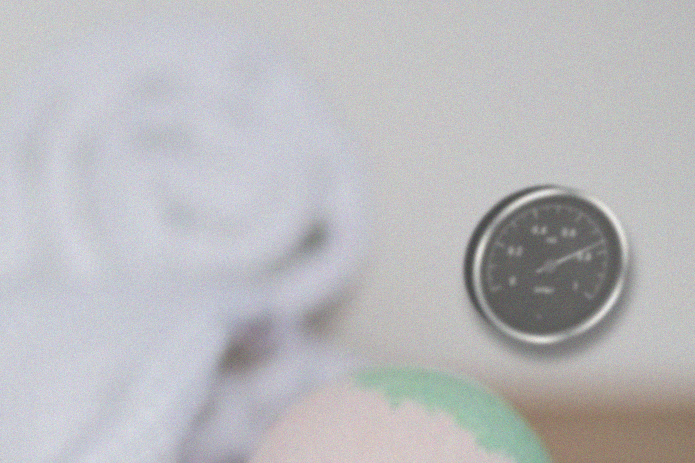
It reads 0.75 mA
